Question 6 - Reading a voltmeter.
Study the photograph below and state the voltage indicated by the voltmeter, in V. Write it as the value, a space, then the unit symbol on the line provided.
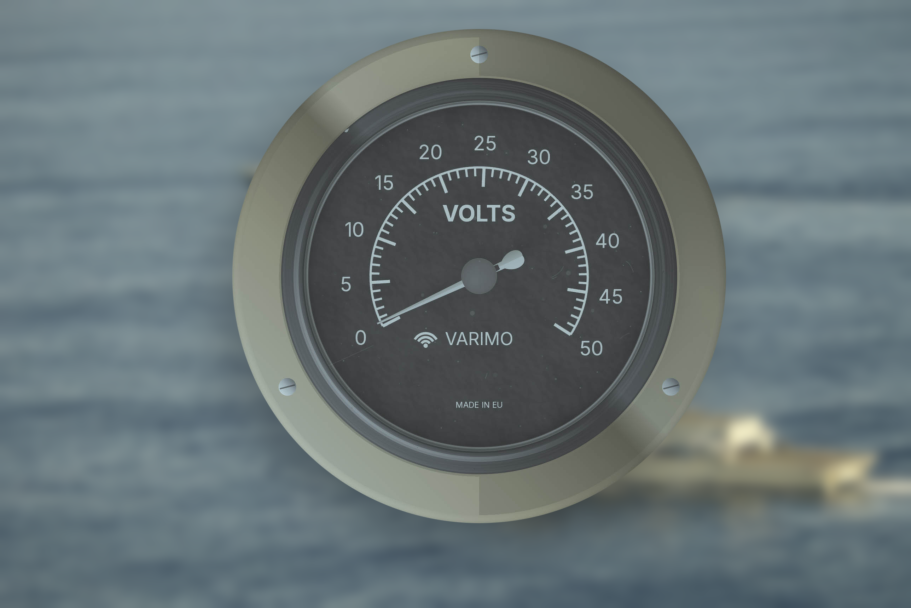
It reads 0.5 V
